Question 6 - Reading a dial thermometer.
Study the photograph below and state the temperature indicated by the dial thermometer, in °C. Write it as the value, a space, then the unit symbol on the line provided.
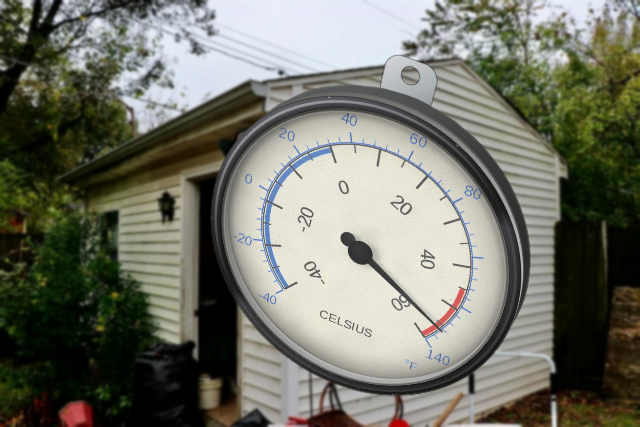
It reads 55 °C
